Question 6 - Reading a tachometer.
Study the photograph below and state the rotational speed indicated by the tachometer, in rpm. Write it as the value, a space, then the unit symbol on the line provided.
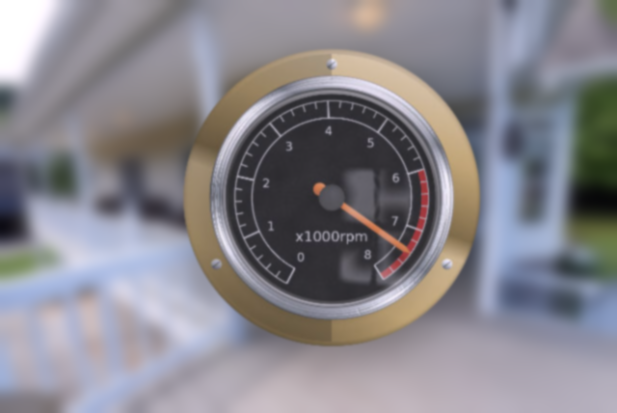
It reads 7400 rpm
